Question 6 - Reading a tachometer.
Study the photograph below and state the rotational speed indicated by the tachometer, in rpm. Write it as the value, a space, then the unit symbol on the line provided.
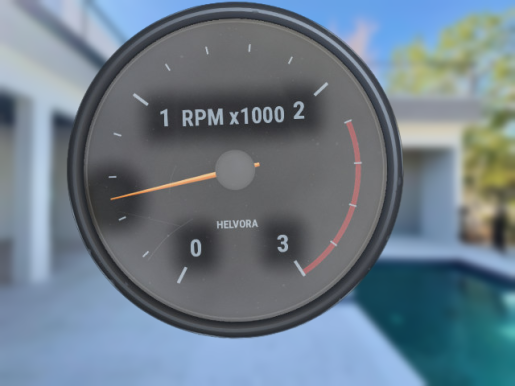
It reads 500 rpm
